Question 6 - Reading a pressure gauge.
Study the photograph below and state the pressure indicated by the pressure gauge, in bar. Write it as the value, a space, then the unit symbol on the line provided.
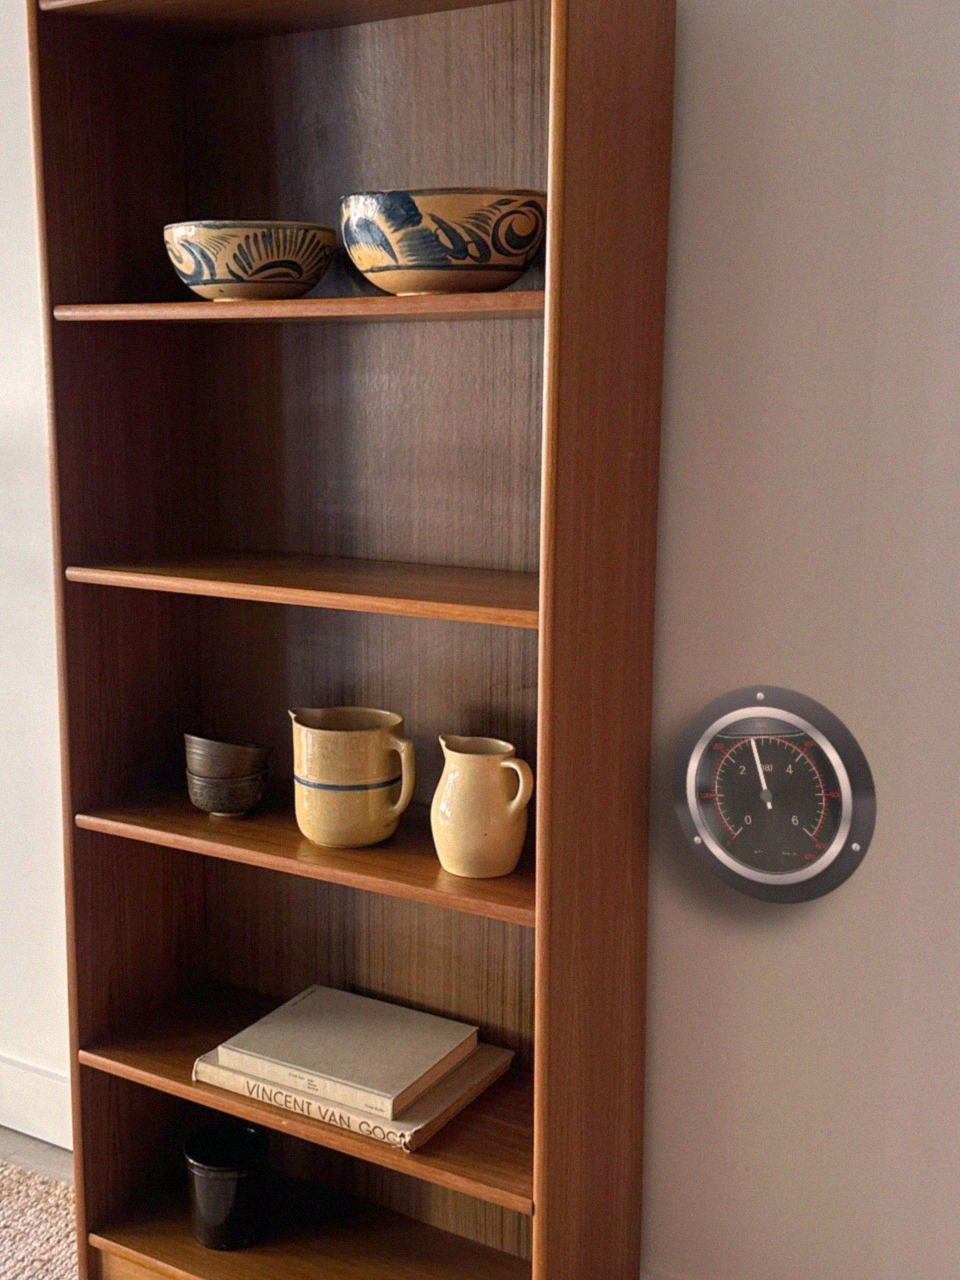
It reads 2.8 bar
